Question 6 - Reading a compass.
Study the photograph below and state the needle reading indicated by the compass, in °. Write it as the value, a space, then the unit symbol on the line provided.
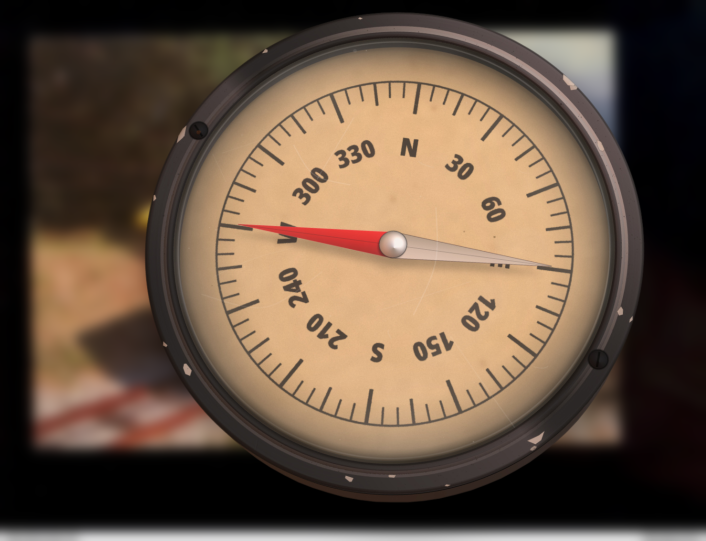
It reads 270 °
